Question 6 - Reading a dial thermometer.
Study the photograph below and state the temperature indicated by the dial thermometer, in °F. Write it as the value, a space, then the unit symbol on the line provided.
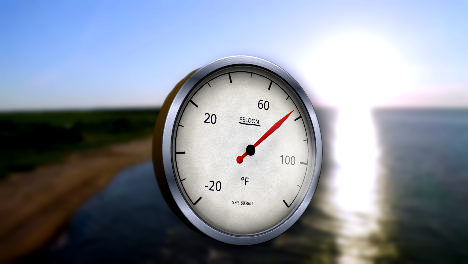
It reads 75 °F
